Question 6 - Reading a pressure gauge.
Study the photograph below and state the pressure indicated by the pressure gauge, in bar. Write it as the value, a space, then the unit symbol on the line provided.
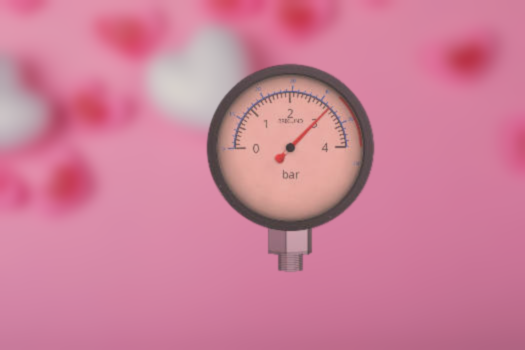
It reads 3 bar
